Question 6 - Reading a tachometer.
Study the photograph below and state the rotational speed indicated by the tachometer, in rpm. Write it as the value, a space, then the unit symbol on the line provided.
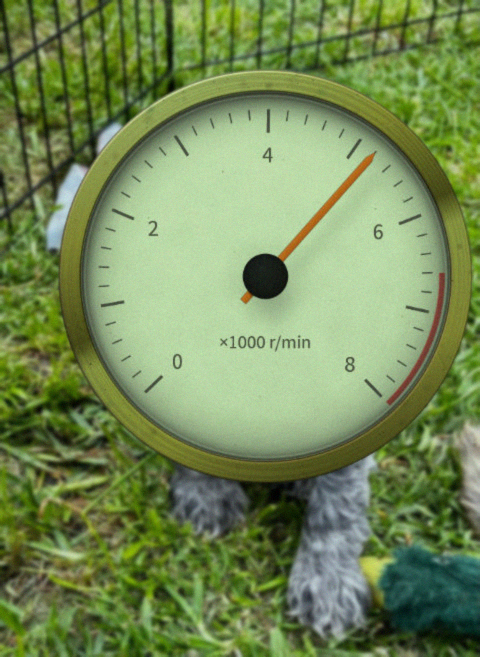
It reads 5200 rpm
